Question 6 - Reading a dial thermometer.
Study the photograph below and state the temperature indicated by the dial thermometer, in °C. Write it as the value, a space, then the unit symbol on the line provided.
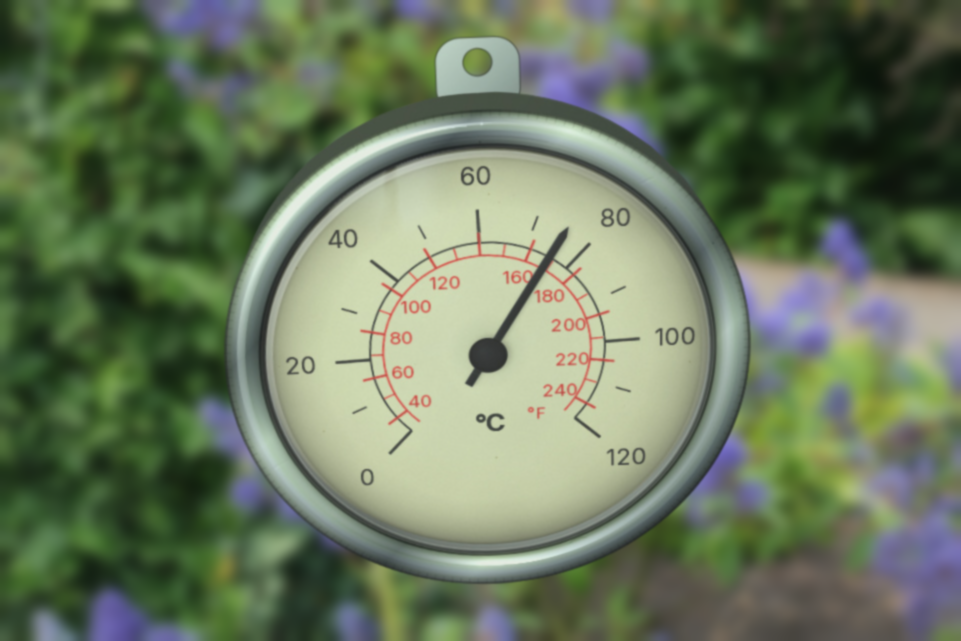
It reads 75 °C
